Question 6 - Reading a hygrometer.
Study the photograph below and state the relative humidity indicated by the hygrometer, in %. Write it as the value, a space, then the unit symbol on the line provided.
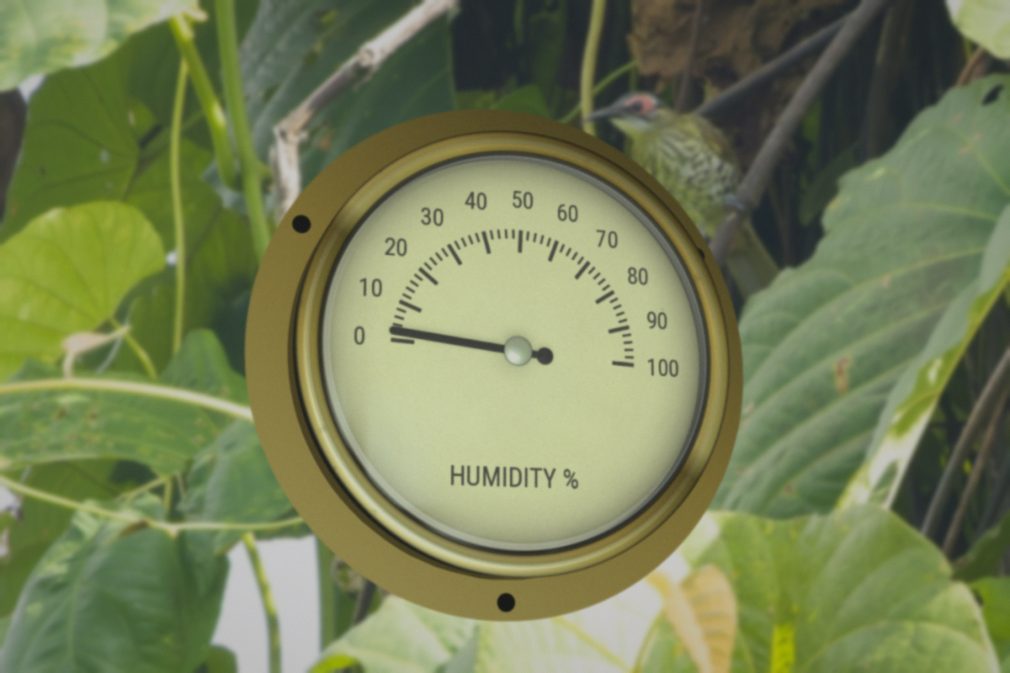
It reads 2 %
